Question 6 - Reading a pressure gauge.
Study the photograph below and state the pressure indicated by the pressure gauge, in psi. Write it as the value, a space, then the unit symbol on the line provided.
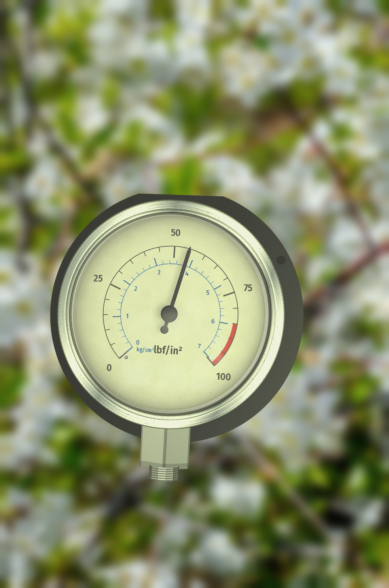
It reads 55 psi
